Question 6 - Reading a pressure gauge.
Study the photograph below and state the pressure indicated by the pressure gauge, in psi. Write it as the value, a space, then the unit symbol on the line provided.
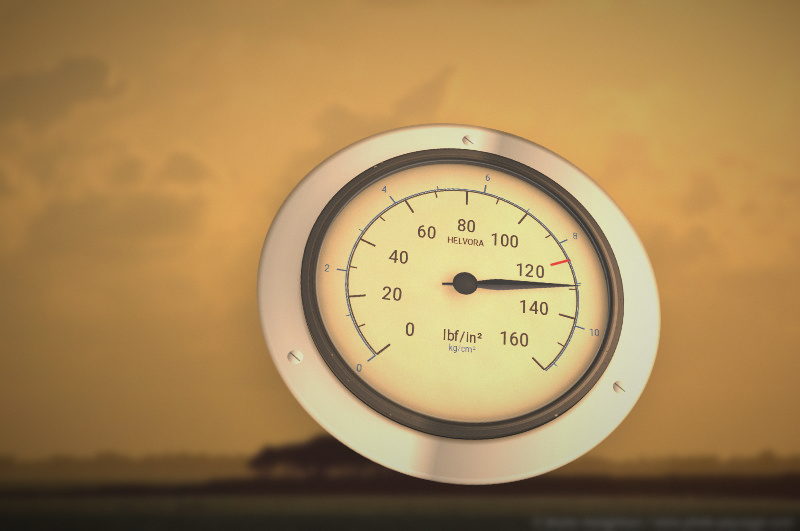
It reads 130 psi
